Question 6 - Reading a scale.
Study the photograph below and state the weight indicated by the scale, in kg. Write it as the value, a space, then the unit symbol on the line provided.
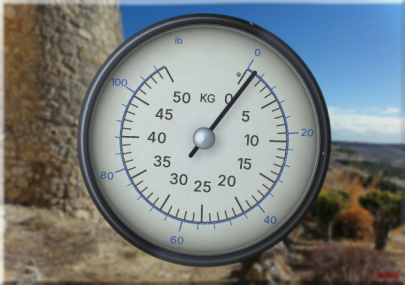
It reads 1 kg
